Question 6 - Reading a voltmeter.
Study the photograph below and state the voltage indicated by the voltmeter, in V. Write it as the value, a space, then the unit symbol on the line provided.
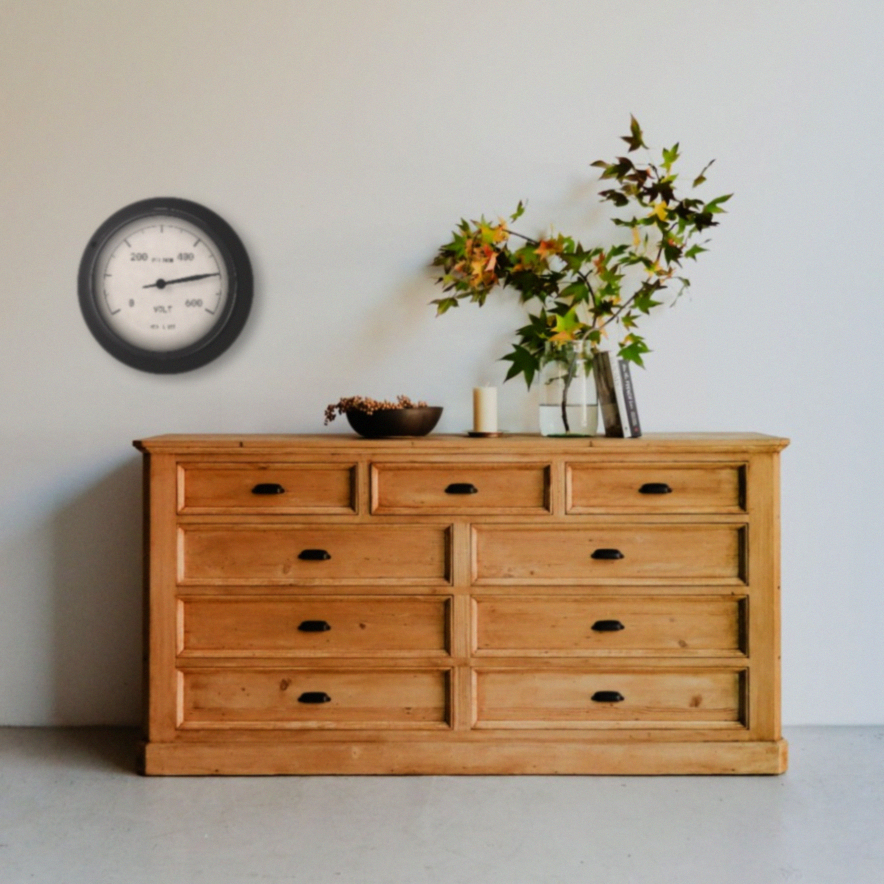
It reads 500 V
